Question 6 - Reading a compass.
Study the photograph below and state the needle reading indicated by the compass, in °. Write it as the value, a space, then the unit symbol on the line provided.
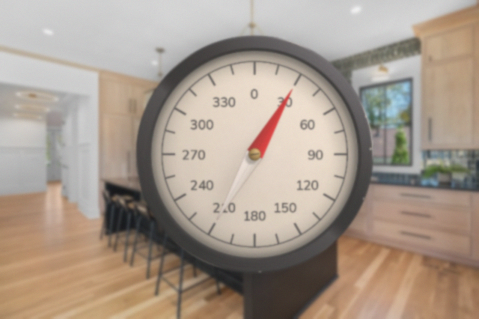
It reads 30 °
